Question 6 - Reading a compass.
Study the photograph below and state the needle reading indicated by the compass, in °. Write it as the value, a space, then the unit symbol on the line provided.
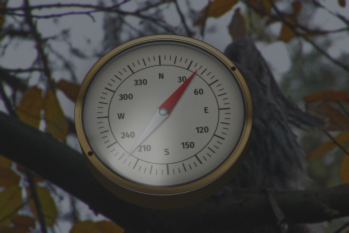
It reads 40 °
